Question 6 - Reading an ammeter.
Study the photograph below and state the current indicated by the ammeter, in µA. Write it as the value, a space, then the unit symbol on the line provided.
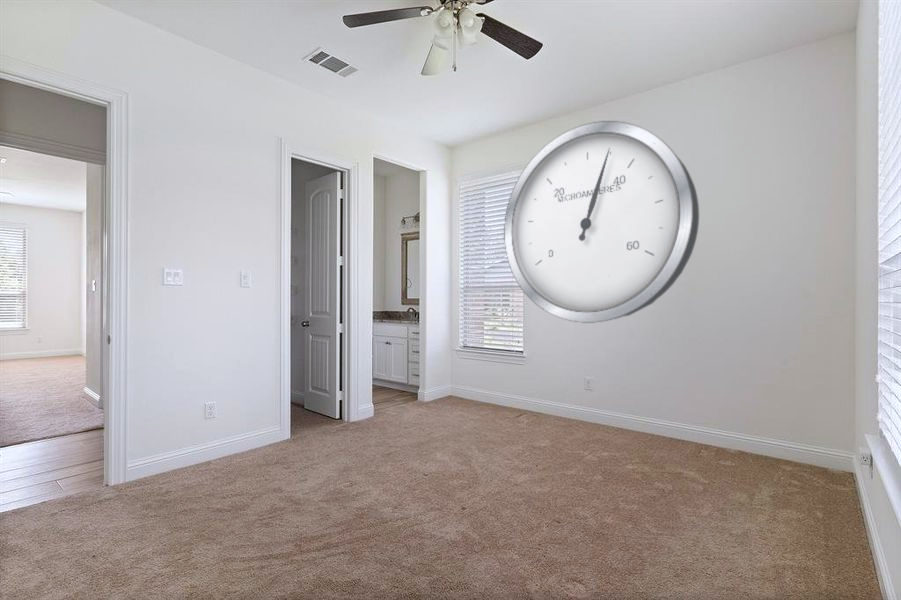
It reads 35 µA
